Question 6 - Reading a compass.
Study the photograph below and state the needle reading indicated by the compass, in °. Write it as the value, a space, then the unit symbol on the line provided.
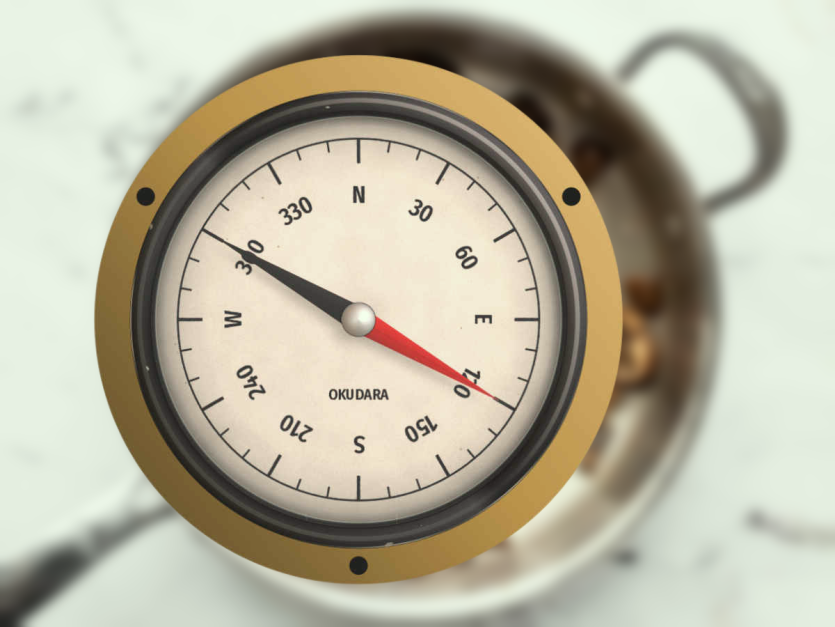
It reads 120 °
